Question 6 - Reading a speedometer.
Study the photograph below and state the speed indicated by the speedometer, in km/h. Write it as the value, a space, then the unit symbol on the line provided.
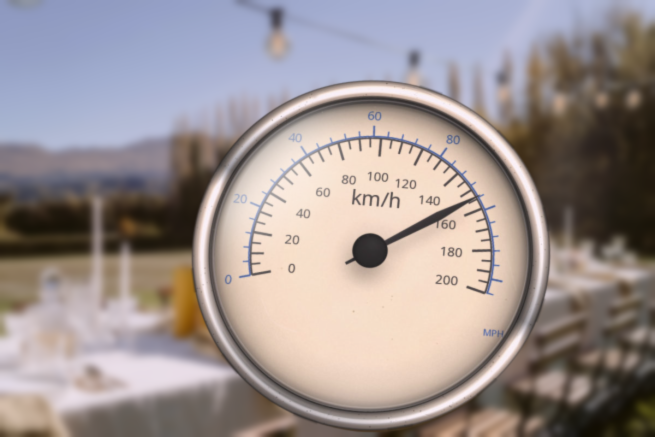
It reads 155 km/h
